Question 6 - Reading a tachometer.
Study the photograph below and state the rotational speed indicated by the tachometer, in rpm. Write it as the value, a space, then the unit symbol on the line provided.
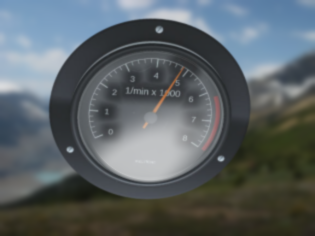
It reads 4800 rpm
